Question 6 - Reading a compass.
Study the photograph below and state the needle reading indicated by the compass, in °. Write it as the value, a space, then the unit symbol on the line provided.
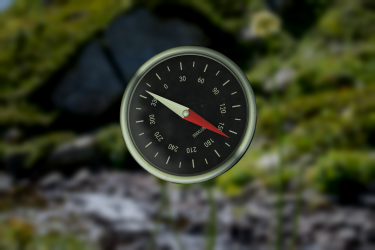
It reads 157.5 °
